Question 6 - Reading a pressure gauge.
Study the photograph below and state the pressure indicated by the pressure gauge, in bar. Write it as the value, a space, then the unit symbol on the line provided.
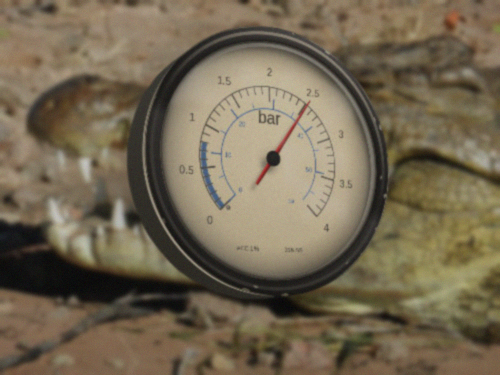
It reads 2.5 bar
